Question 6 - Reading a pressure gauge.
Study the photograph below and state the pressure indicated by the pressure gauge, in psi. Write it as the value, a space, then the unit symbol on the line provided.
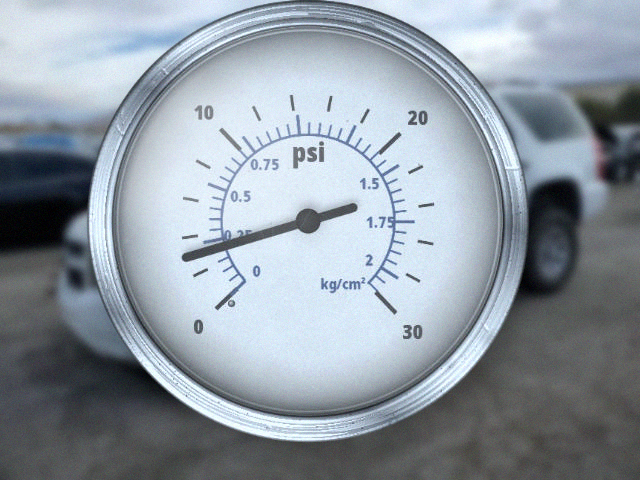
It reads 3 psi
